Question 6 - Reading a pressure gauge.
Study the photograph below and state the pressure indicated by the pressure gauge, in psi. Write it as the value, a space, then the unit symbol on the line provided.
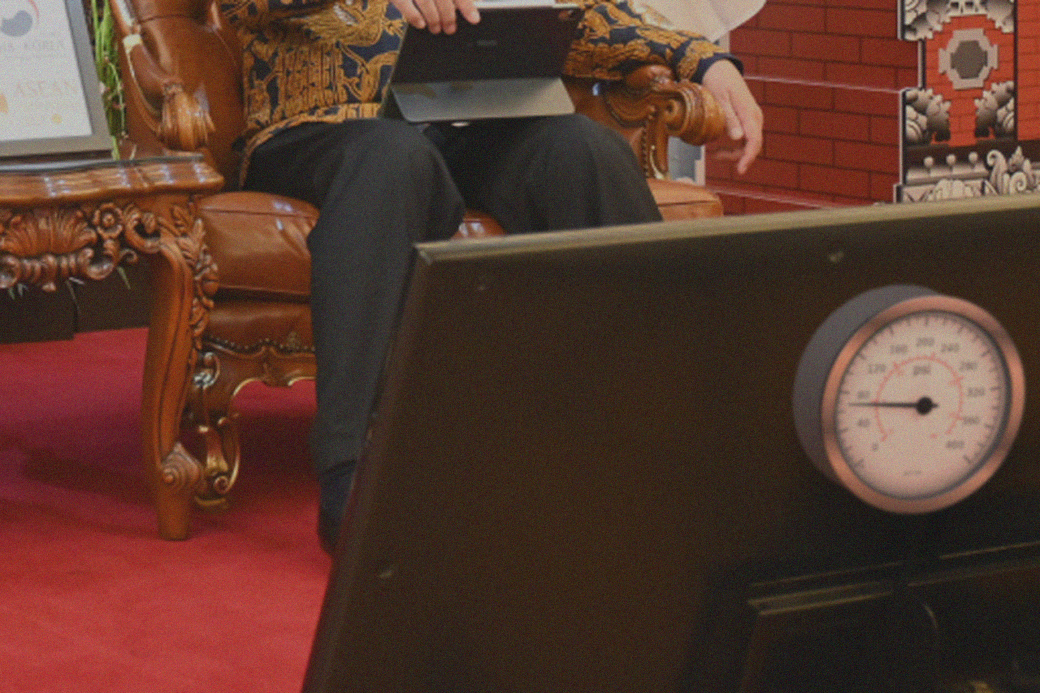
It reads 70 psi
